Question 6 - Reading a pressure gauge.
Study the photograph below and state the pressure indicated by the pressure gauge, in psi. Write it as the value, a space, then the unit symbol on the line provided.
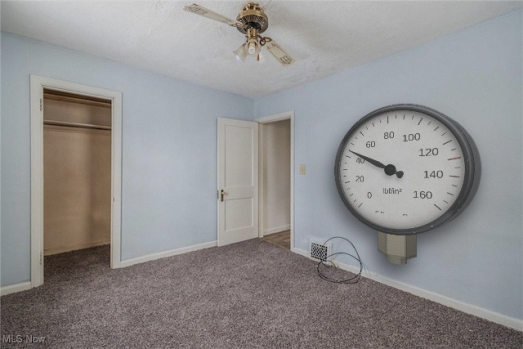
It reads 45 psi
